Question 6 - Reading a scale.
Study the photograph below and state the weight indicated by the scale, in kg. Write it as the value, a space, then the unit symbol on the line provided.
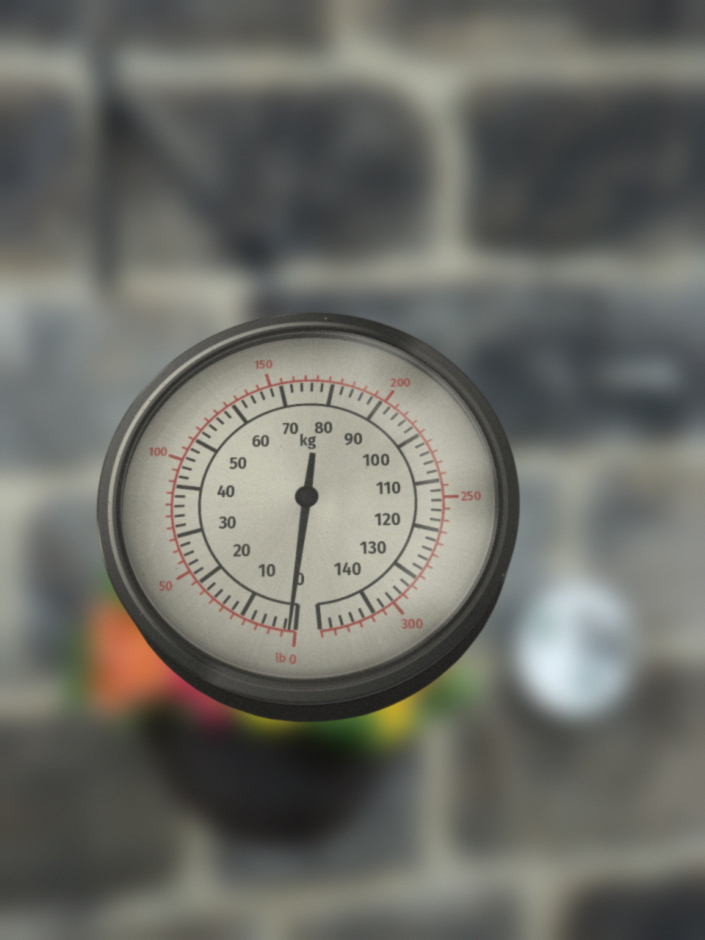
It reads 1 kg
